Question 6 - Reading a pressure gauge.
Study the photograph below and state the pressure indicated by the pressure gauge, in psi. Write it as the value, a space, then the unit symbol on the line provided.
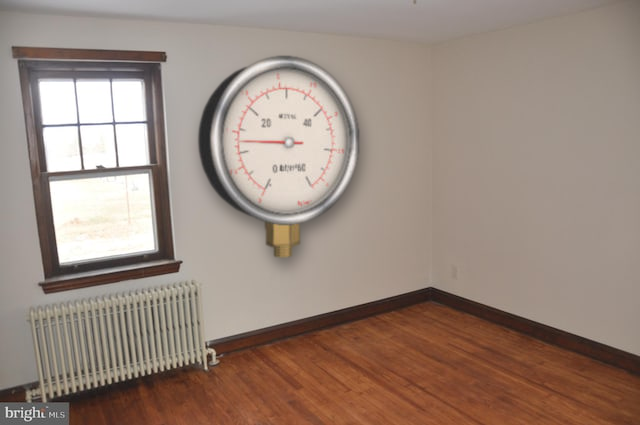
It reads 12.5 psi
